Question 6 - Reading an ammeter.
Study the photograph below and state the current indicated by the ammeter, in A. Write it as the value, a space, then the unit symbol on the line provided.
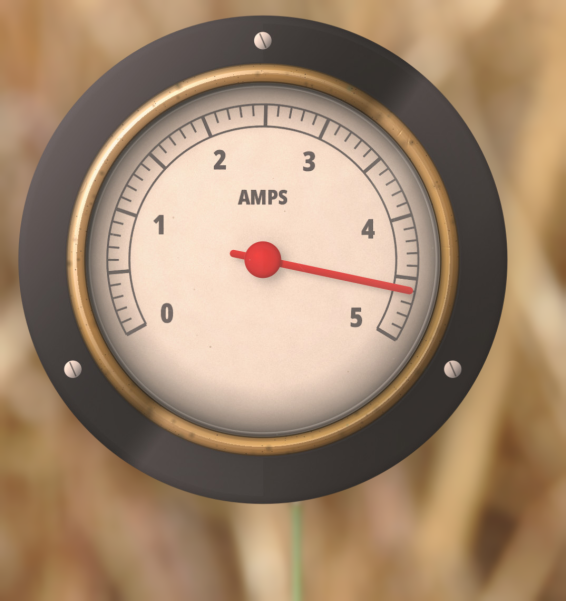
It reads 4.6 A
